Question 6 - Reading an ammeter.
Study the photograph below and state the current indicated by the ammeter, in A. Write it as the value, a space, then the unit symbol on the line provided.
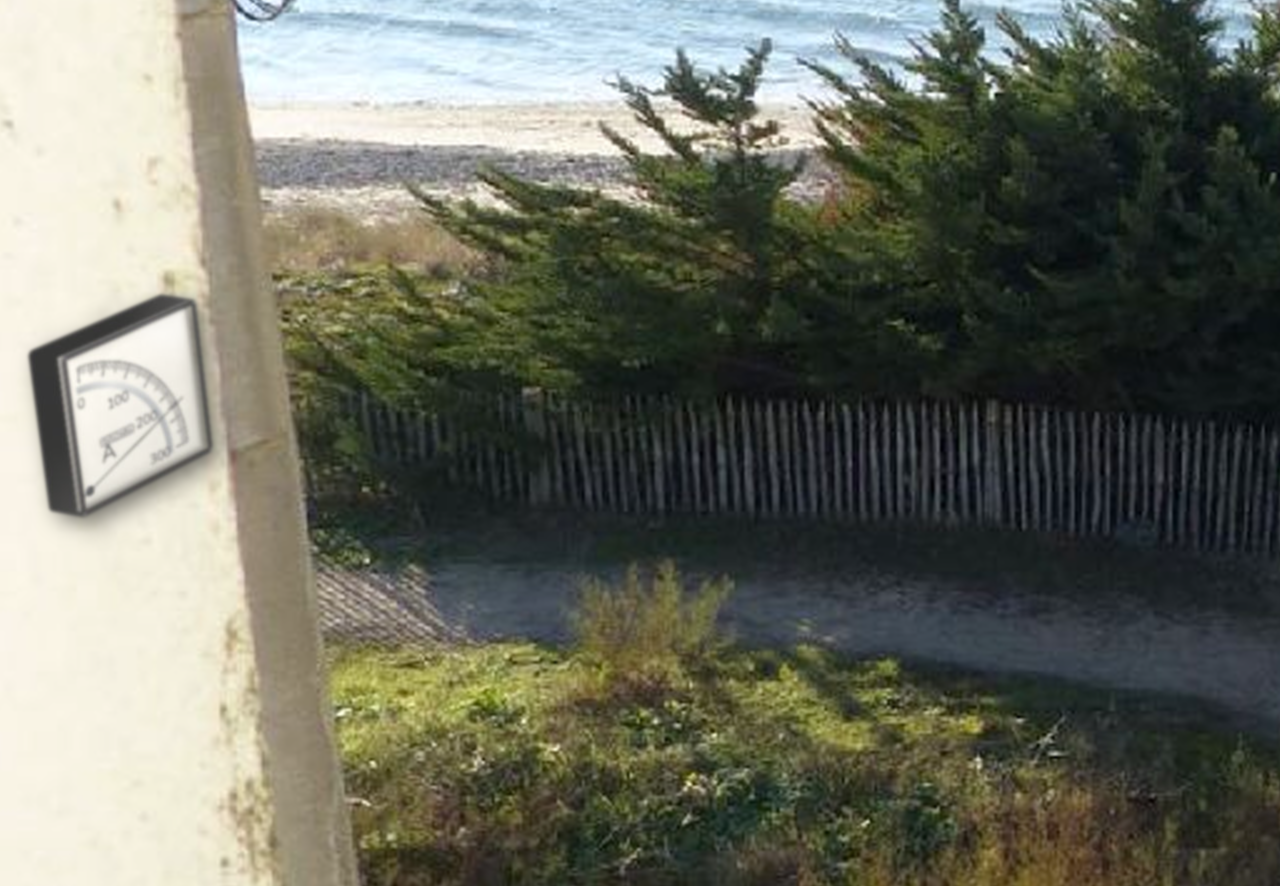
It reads 225 A
